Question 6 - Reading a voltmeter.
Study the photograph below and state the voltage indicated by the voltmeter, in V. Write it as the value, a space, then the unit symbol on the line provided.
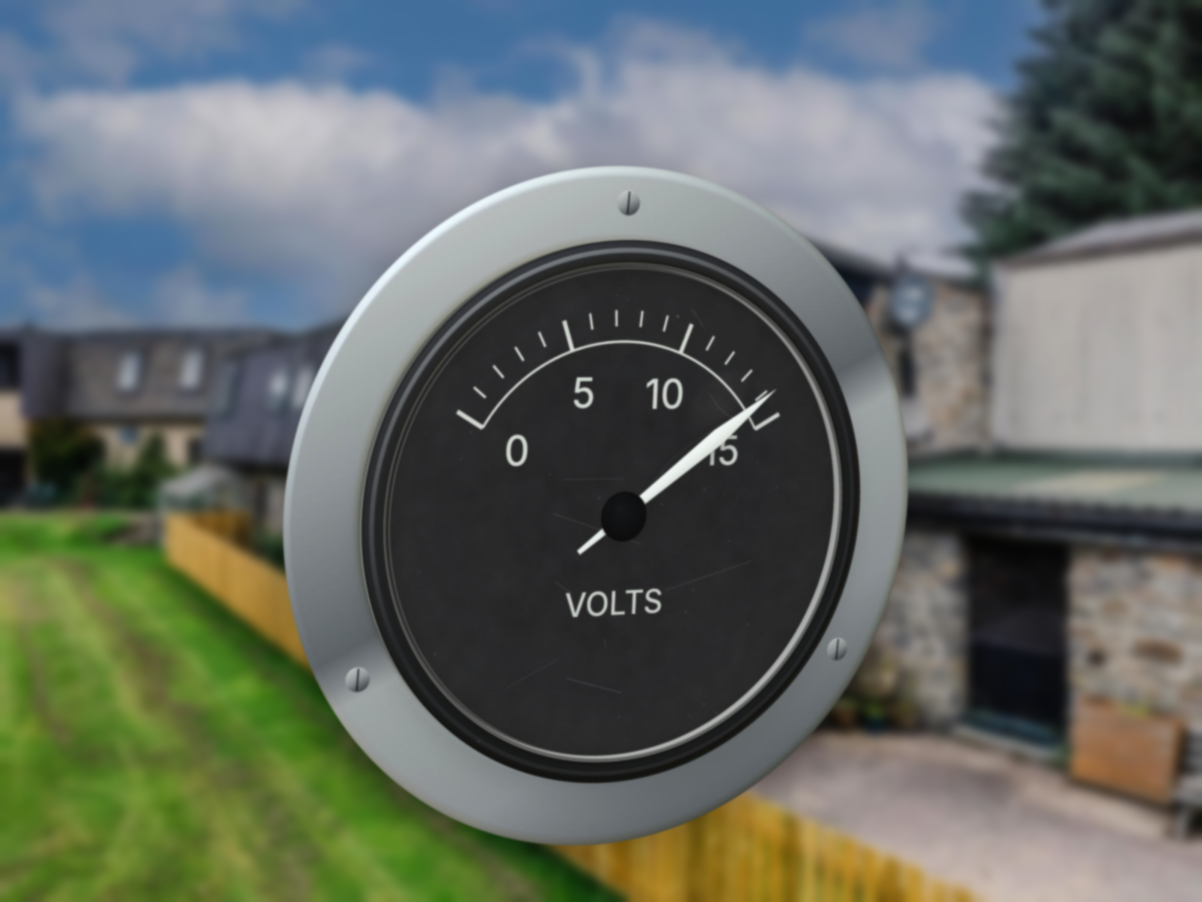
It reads 14 V
